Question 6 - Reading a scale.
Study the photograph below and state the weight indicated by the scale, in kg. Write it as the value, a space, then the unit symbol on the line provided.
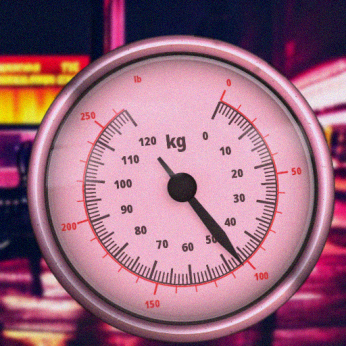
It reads 47 kg
